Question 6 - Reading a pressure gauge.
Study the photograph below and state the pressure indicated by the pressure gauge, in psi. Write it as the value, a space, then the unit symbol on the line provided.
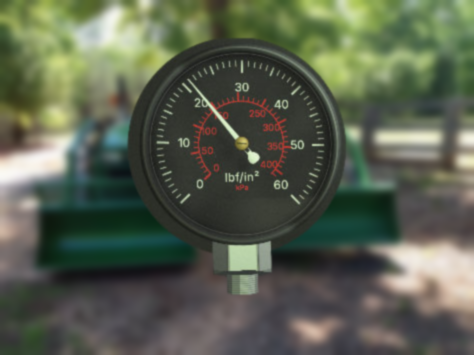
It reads 21 psi
